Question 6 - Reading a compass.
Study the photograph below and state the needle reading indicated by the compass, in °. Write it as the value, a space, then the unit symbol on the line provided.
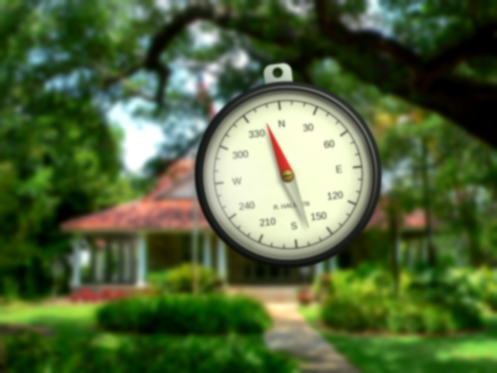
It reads 345 °
